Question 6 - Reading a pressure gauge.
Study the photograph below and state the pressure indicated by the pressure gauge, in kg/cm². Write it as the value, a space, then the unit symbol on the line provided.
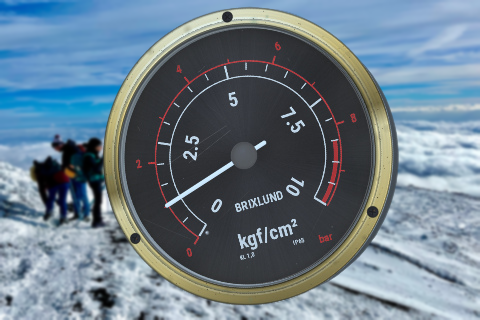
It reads 1 kg/cm²
